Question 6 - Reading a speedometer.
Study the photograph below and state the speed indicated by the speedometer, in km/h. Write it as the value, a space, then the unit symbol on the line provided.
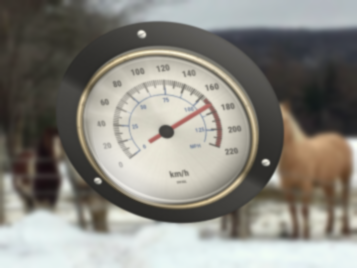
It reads 170 km/h
